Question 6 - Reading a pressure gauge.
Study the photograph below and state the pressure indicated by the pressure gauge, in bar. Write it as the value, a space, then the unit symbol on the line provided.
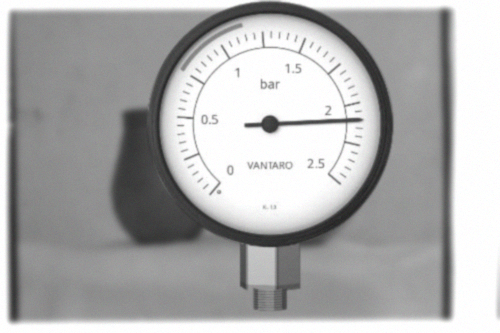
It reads 2.1 bar
